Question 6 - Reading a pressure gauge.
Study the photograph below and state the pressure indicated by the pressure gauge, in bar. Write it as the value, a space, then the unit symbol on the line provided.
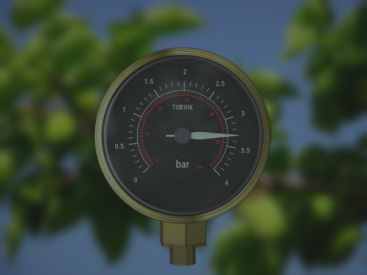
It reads 3.3 bar
